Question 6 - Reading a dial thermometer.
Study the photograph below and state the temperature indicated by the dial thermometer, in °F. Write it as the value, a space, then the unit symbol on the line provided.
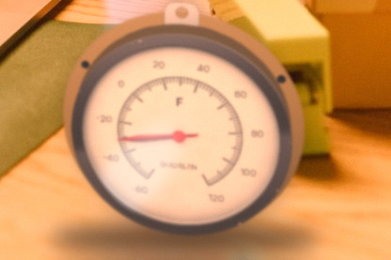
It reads -30 °F
